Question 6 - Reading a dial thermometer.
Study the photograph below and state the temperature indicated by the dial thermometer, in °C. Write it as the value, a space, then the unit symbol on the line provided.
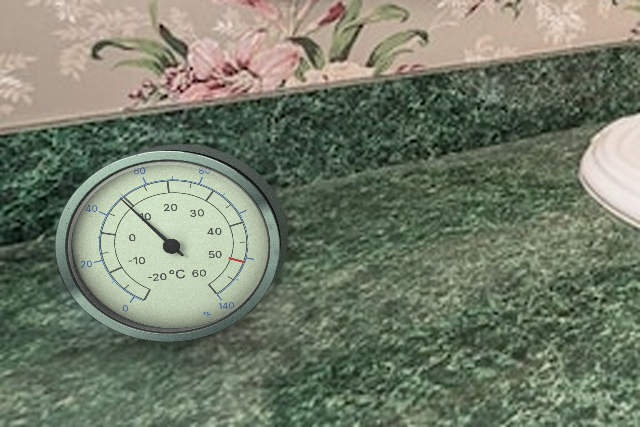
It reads 10 °C
